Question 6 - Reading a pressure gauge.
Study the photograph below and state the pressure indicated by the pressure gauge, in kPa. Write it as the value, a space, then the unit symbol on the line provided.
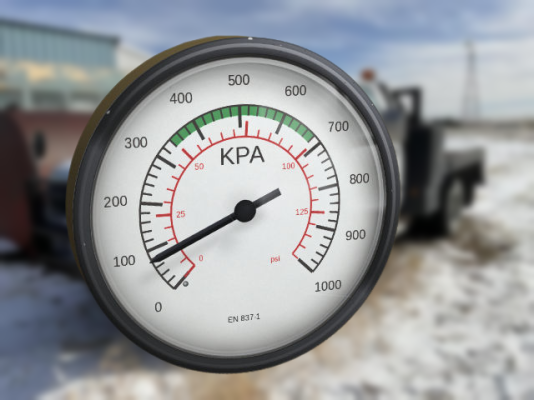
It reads 80 kPa
